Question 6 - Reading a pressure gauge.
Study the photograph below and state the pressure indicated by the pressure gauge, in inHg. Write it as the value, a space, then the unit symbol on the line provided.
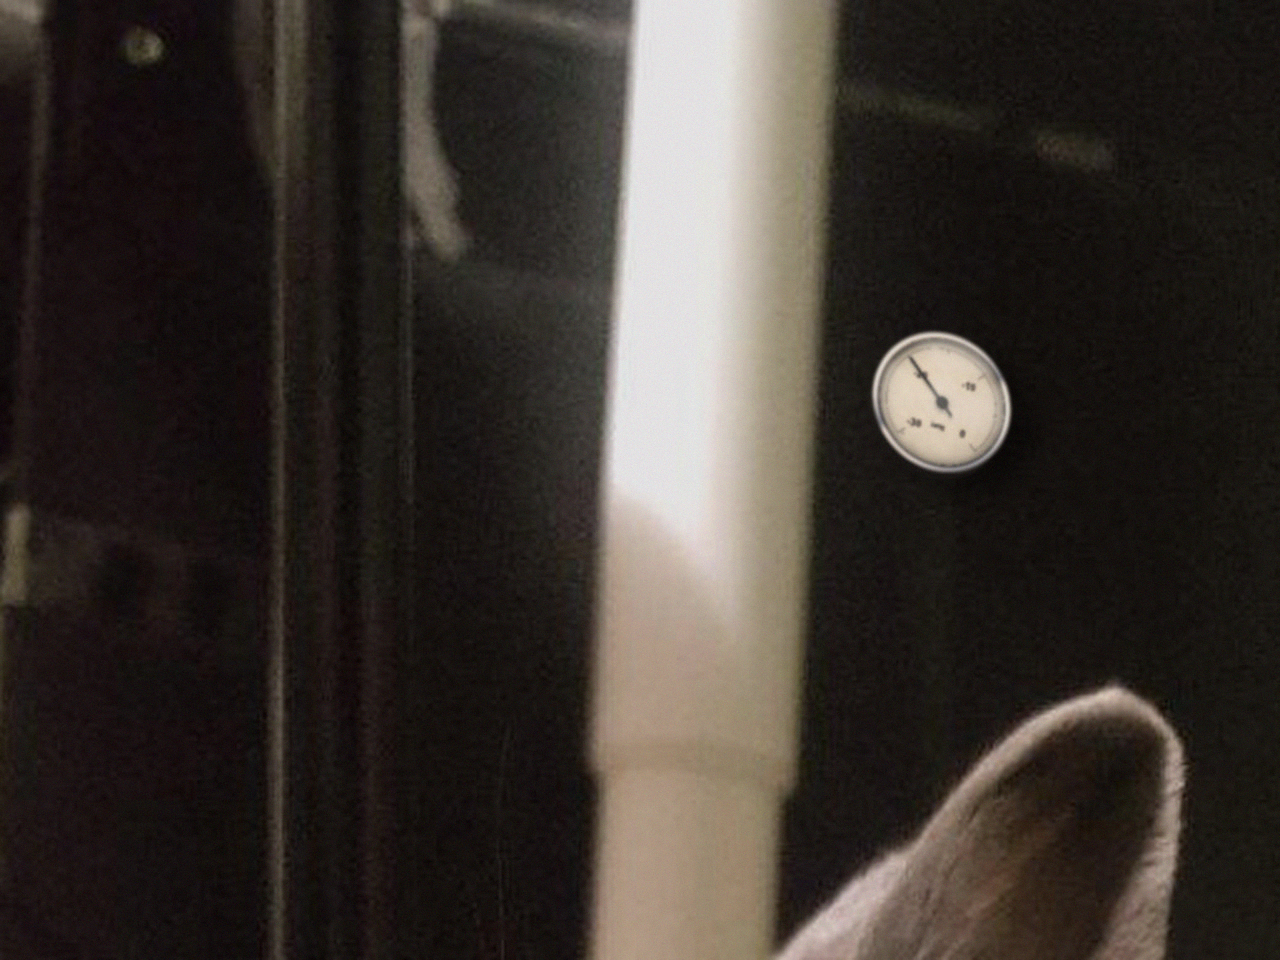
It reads -20 inHg
